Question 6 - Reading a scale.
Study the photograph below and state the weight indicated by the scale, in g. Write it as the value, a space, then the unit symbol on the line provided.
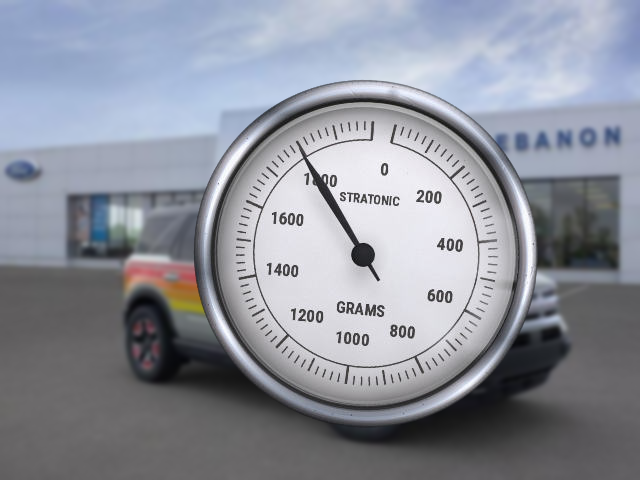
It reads 1800 g
